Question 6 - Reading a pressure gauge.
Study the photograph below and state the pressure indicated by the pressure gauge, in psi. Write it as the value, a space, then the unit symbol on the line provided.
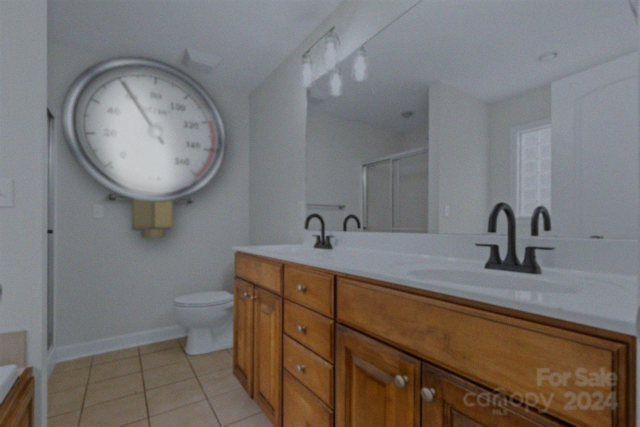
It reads 60 psi
